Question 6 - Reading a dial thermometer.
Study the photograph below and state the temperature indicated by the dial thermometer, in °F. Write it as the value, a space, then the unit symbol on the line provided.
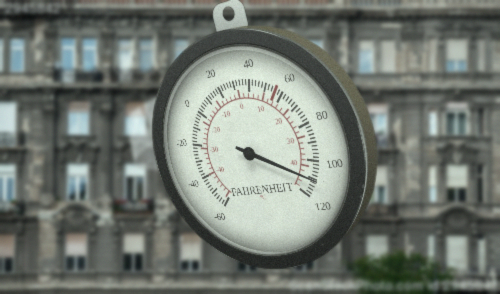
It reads 110 °F
